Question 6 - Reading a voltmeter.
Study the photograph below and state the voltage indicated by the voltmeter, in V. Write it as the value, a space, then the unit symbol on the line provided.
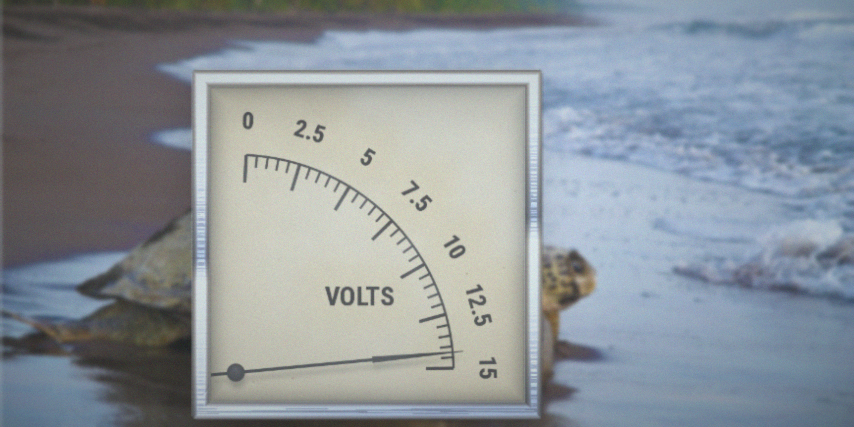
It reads 14.25 V
